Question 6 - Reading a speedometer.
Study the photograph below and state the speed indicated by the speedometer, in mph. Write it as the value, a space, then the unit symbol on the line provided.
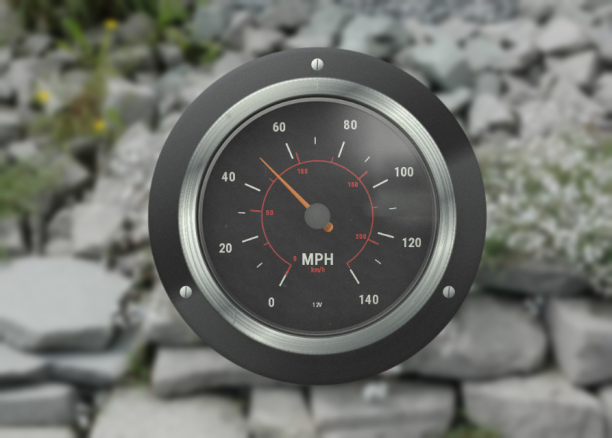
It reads 50 mph
